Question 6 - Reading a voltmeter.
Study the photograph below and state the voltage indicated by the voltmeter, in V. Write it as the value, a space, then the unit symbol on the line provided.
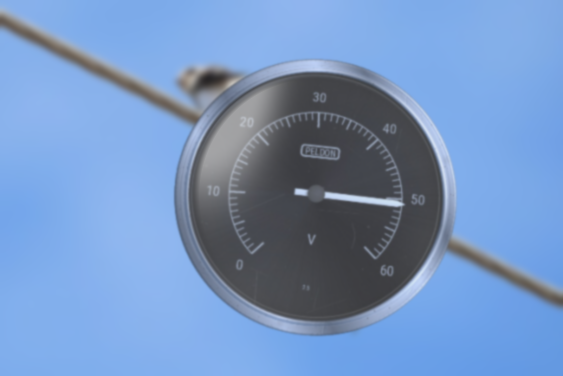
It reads 51 V
